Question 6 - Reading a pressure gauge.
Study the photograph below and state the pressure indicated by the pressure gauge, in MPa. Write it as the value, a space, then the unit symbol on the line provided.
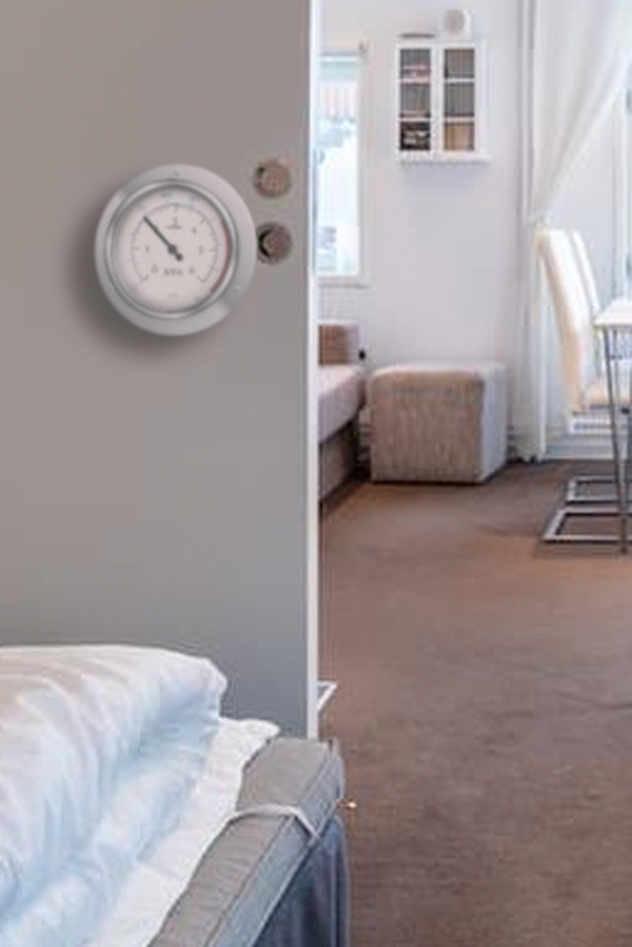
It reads 2 MPa
